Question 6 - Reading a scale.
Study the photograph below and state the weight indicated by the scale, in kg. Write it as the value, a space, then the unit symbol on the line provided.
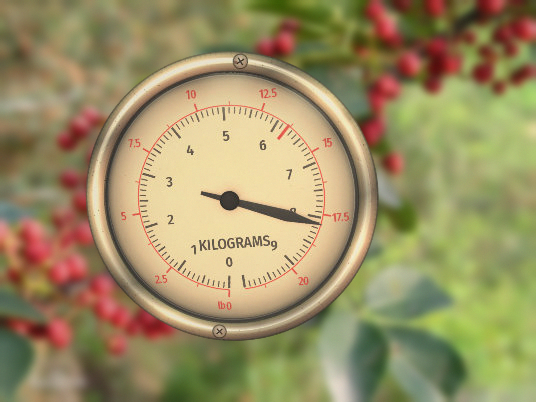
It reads 8.1 kg
